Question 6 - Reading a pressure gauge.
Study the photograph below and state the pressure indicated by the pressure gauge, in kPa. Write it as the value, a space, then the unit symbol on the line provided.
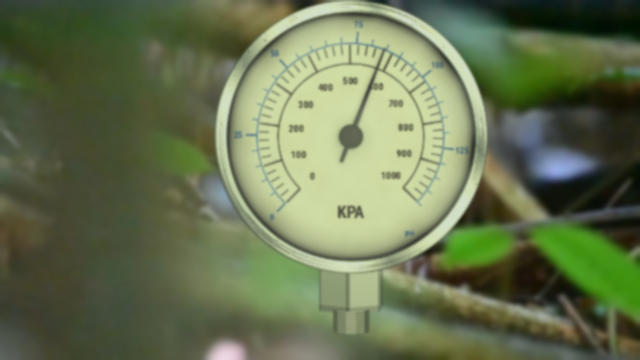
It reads 580 kPa
